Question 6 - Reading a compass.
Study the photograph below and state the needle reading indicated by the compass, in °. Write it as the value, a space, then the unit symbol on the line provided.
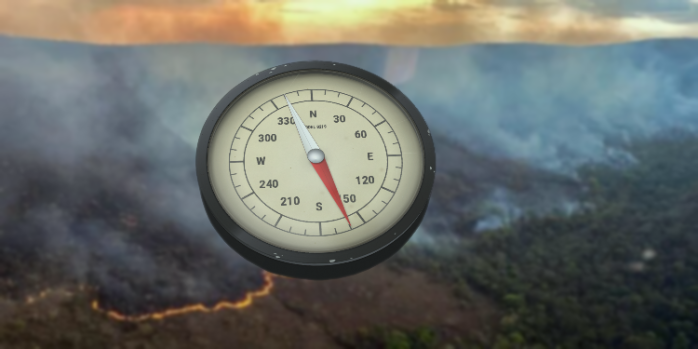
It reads 160 °
